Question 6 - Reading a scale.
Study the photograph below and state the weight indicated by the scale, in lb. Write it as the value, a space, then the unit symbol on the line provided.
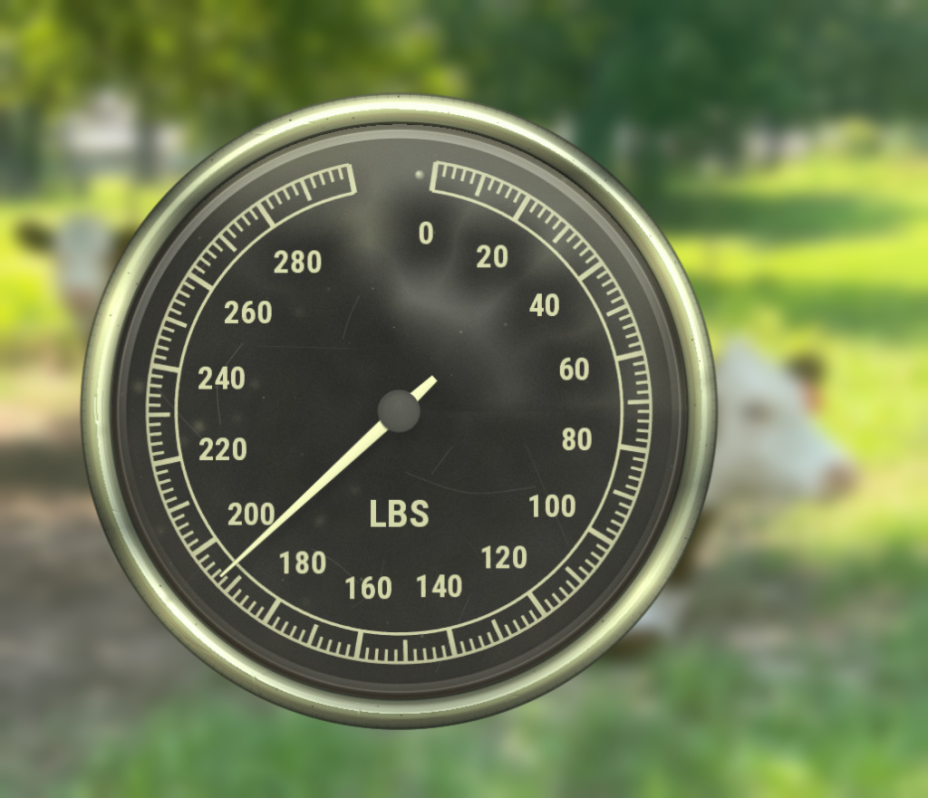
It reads 193 lb
